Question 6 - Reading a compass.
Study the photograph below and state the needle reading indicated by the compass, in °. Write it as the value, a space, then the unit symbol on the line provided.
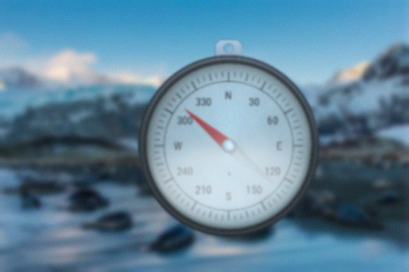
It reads 310 °
